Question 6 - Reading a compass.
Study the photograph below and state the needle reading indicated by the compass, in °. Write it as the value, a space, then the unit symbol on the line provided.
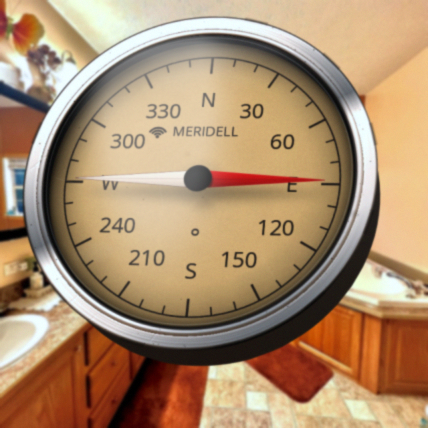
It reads 90 °
